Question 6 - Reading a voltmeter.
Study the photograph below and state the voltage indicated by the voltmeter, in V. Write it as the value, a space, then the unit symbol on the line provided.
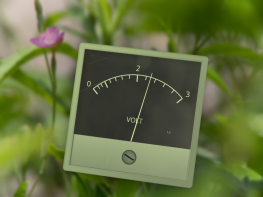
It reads 2.3 V
